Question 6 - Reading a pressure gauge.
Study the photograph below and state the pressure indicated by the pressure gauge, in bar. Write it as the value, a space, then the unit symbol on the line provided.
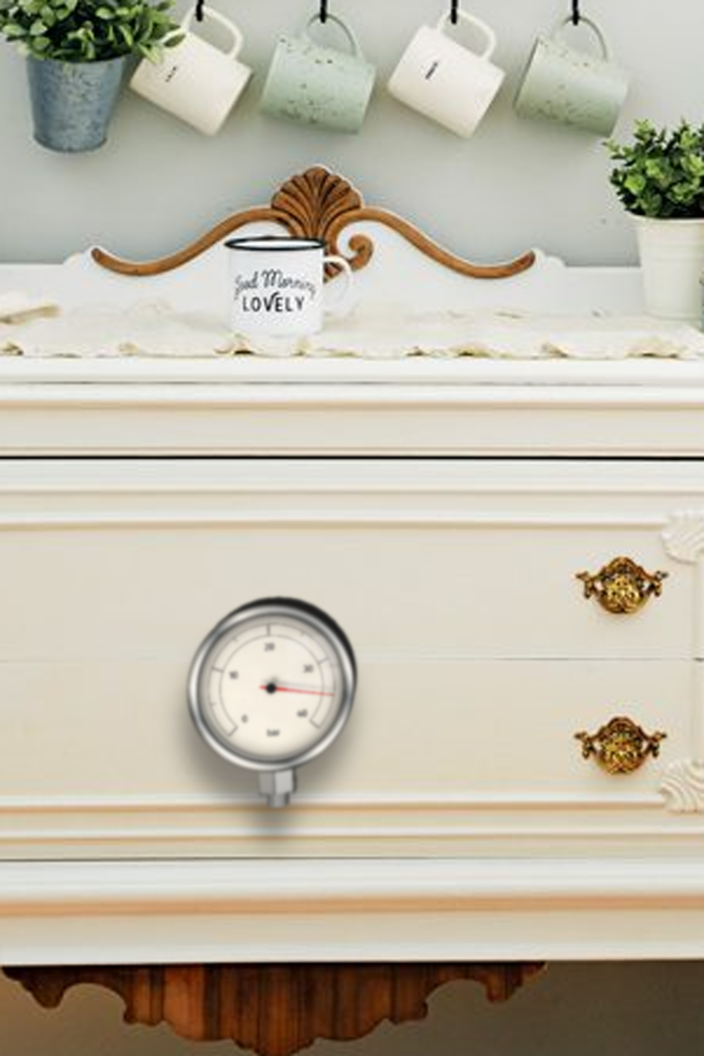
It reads 35 bar
